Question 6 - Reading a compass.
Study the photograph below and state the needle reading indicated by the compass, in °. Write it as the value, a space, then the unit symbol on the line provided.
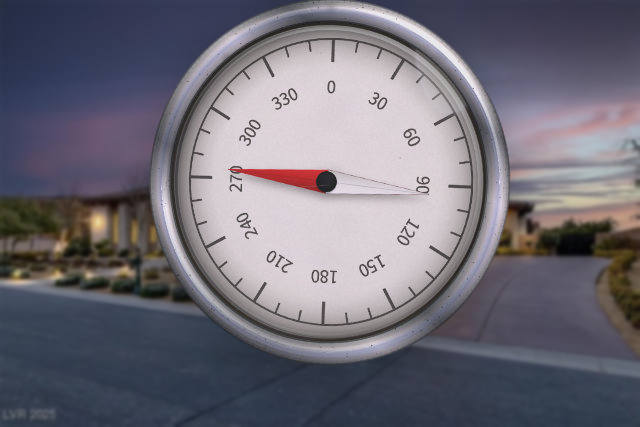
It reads 275 °
